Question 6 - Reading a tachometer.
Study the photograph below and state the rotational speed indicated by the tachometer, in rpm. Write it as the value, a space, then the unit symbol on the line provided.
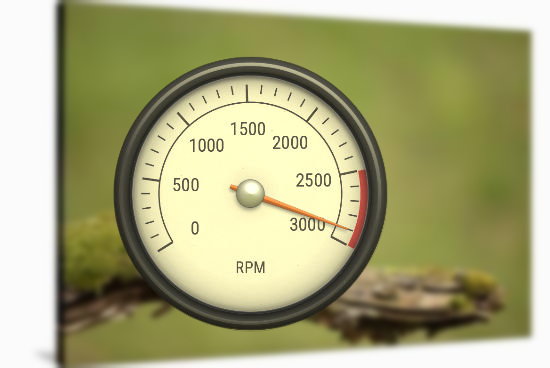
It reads 2900 rpm
